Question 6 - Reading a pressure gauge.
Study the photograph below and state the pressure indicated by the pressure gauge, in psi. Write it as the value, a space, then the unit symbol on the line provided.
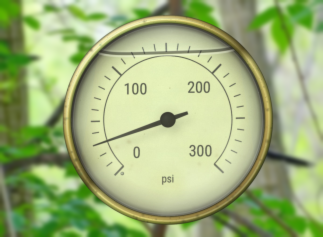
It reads 30 psi
